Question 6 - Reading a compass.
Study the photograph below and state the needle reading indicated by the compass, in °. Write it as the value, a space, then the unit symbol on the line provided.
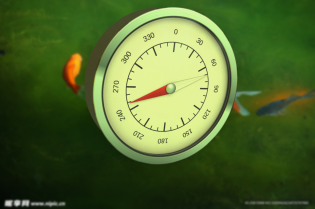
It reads 250 °
